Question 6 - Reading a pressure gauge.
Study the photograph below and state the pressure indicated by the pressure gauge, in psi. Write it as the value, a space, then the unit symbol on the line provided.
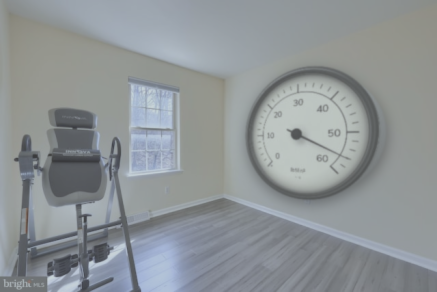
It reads 56 psi
